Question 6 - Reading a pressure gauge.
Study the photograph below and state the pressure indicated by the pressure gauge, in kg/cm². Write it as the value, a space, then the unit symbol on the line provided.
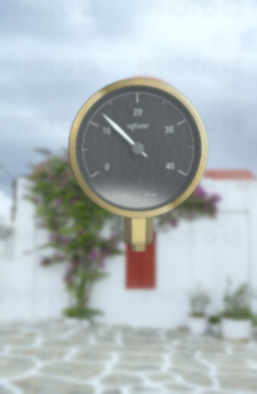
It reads 12.5 kg/cm²
